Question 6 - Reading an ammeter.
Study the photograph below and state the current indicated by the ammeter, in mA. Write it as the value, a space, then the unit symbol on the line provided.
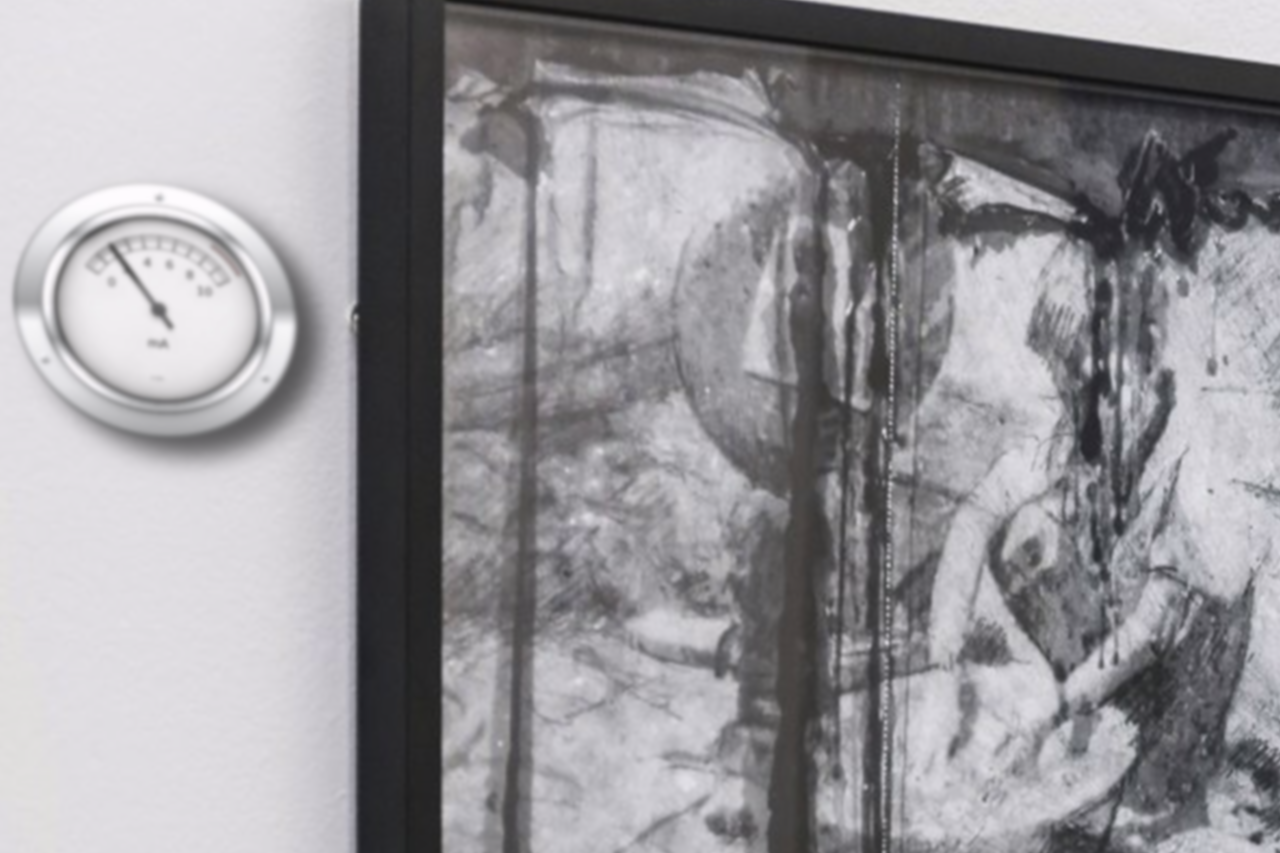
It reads 2 mA
